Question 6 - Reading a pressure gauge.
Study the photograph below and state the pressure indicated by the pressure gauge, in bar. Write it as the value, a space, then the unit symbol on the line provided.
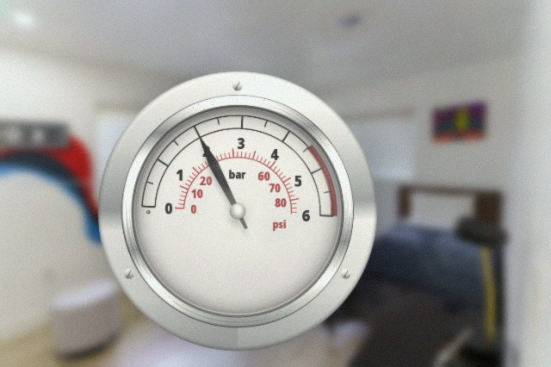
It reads 2 bar
